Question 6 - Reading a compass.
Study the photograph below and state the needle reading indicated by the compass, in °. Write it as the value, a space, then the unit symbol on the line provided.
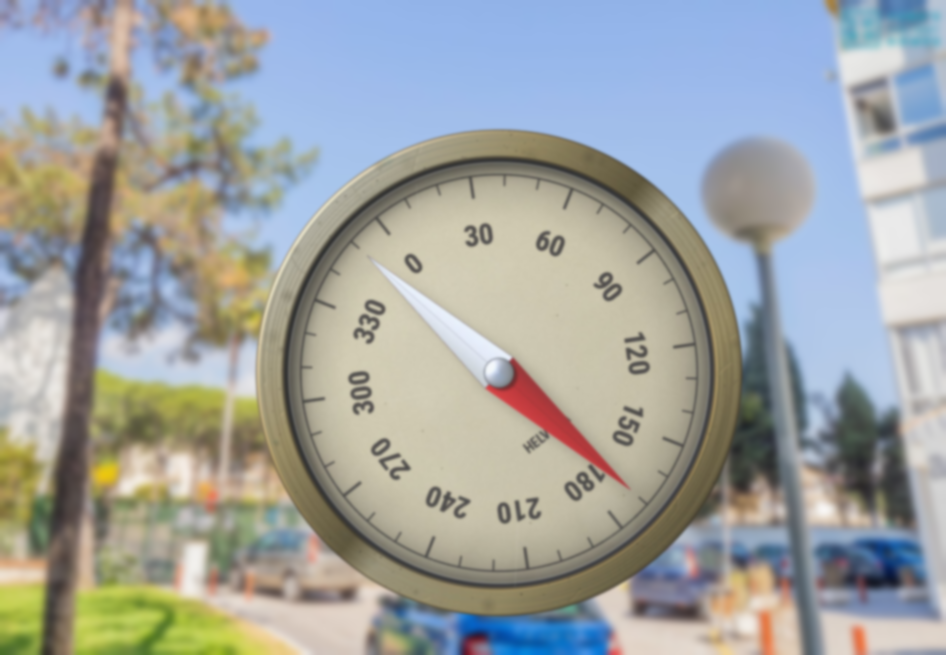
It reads 170 °
